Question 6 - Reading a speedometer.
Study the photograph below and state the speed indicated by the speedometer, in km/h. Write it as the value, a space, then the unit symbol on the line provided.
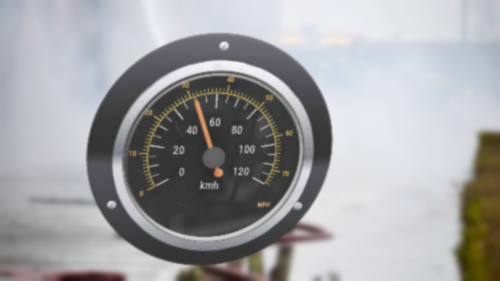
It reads 50 km/h
